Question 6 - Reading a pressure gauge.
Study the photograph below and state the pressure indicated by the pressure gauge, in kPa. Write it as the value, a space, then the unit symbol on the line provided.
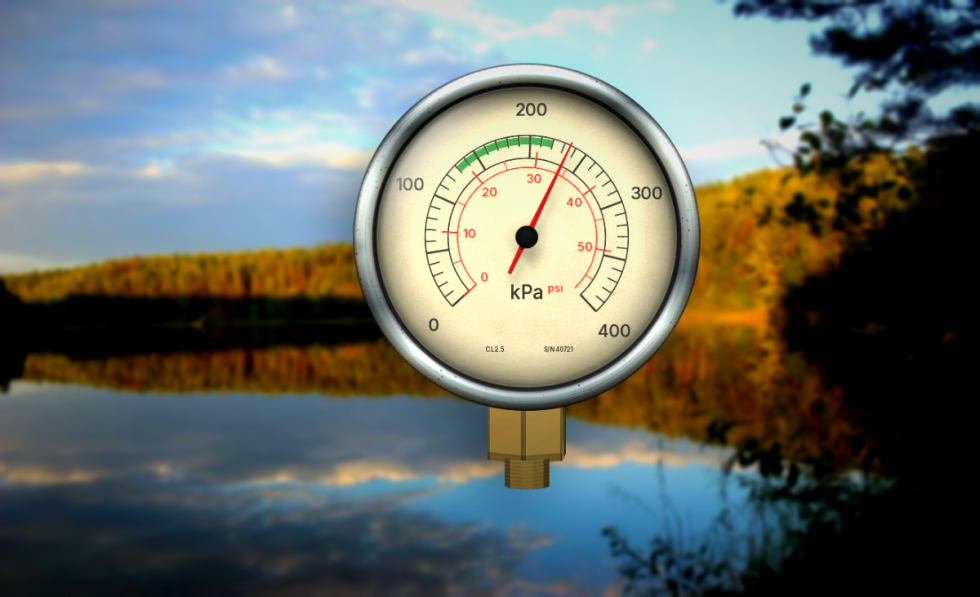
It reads 235 kPa
